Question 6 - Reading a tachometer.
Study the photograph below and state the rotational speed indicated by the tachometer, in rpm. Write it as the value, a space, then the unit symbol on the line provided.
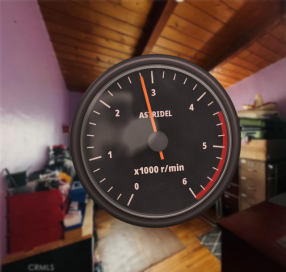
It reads 2800 rpm
